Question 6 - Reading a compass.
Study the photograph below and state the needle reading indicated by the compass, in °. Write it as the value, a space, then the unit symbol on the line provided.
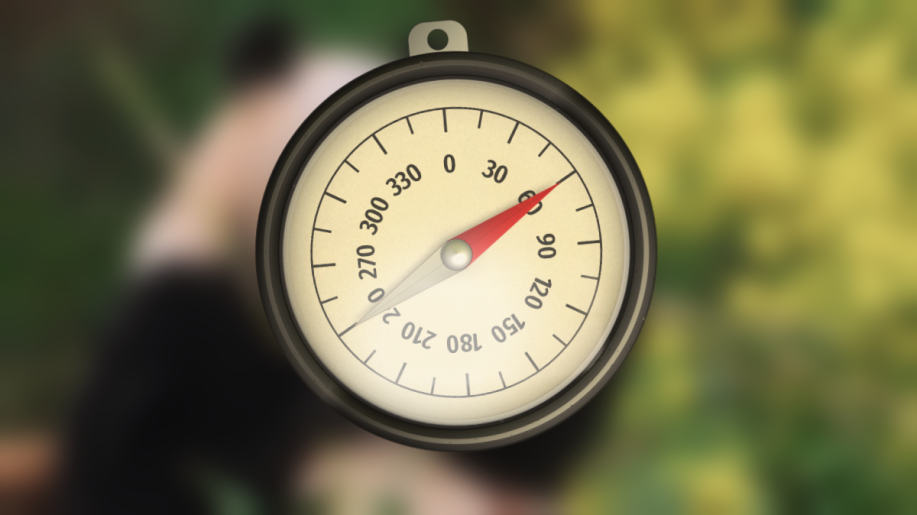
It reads 60 °
